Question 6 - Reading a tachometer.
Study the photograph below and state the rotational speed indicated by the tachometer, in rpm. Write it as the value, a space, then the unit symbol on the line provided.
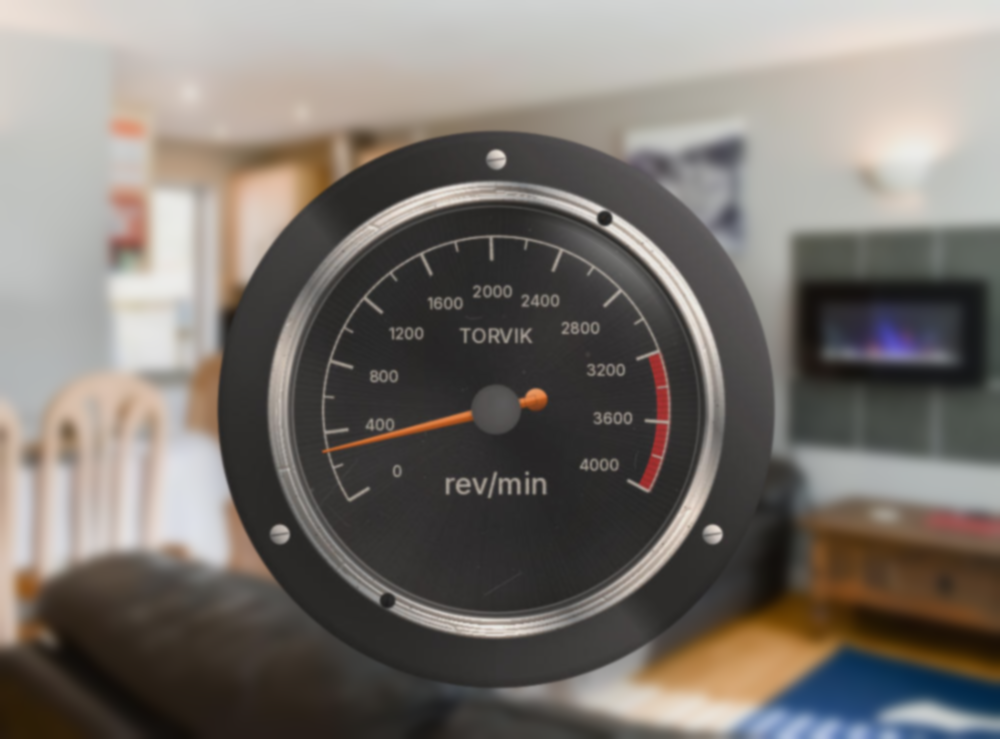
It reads 300 rpm
